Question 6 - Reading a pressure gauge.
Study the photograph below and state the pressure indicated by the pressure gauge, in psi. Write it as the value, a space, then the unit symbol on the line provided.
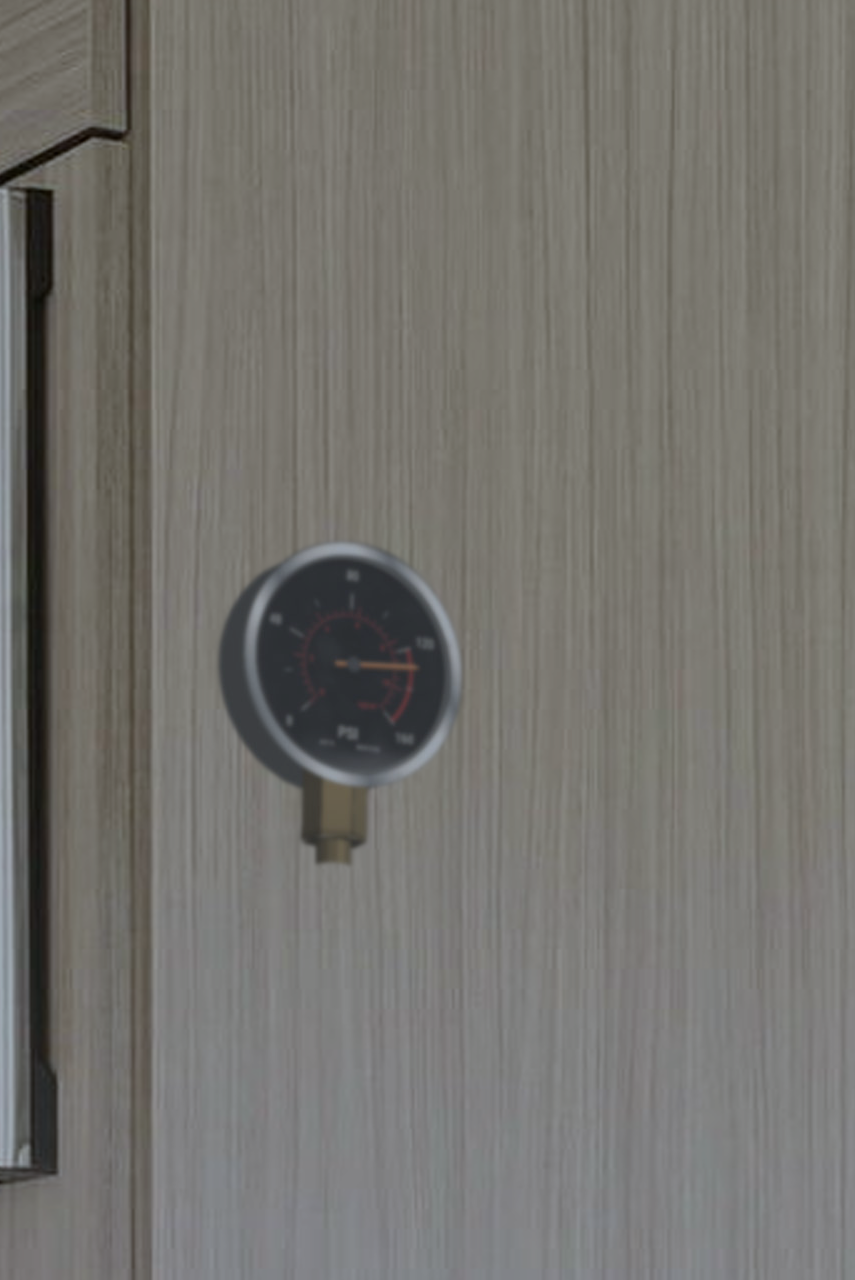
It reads 130 psi
